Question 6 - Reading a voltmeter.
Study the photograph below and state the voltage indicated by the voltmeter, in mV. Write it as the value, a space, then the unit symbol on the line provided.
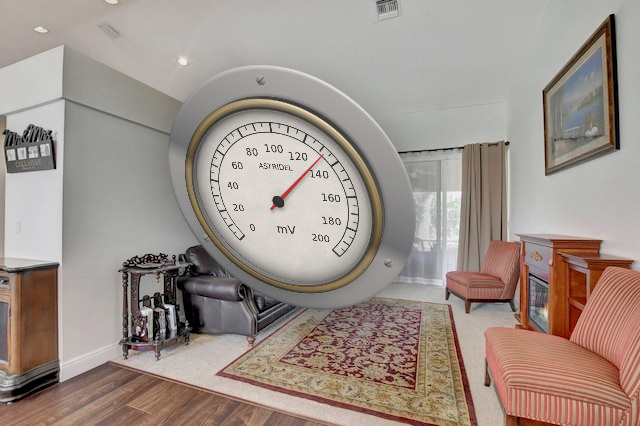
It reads 132.5 mV
